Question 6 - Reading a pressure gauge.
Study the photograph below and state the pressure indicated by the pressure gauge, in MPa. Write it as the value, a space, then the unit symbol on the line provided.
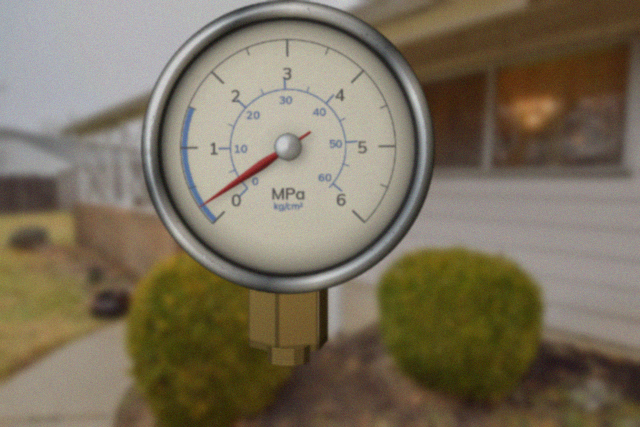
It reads 0.25 MPa
